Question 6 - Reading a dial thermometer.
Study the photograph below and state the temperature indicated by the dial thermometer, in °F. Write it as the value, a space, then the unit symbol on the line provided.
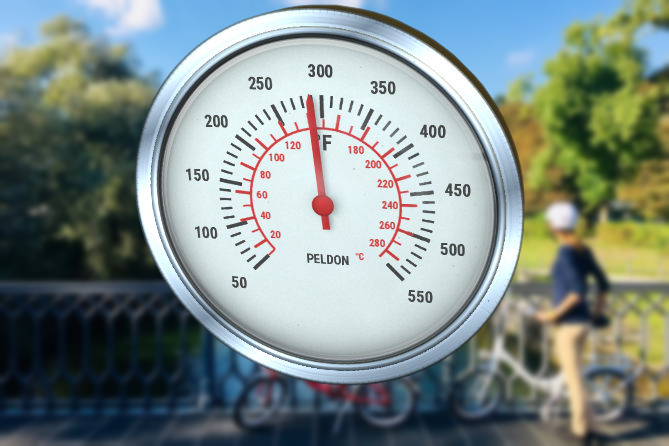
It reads 290 °F
